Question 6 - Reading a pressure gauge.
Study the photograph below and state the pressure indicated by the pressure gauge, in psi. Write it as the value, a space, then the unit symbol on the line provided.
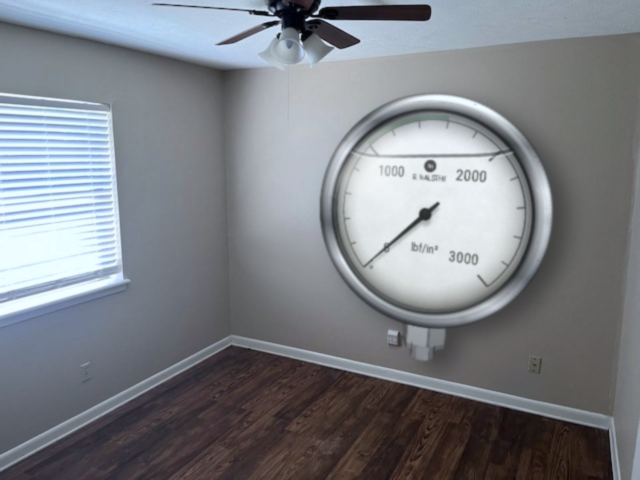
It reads 0 psi
